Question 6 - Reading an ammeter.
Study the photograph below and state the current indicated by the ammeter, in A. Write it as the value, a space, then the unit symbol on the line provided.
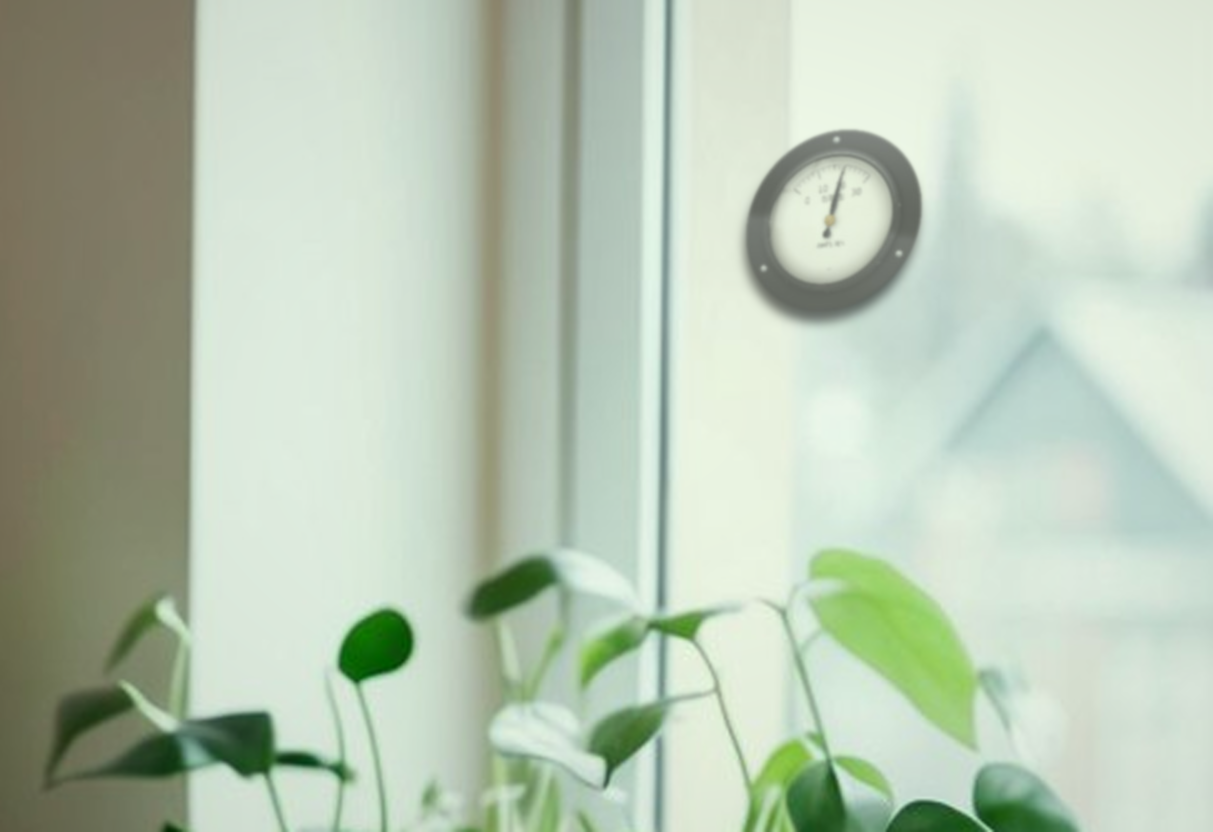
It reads 20 A
